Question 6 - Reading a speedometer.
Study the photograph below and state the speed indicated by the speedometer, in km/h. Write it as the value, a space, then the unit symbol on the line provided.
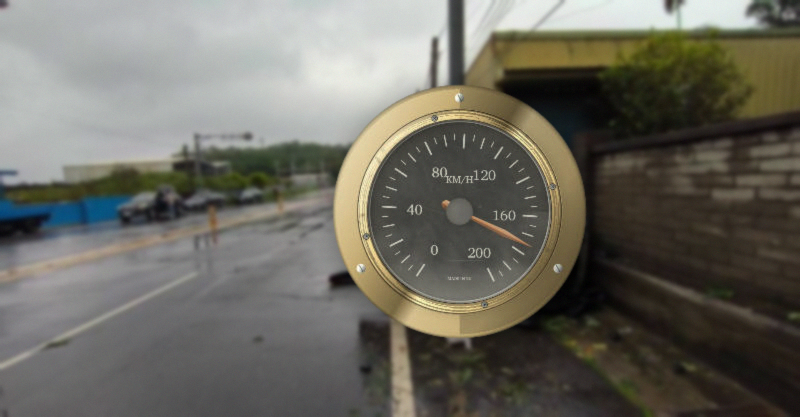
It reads 175 km/h
